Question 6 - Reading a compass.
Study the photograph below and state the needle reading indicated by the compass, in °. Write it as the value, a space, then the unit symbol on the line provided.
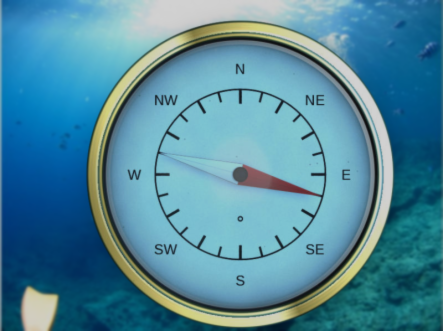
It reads 105 °
